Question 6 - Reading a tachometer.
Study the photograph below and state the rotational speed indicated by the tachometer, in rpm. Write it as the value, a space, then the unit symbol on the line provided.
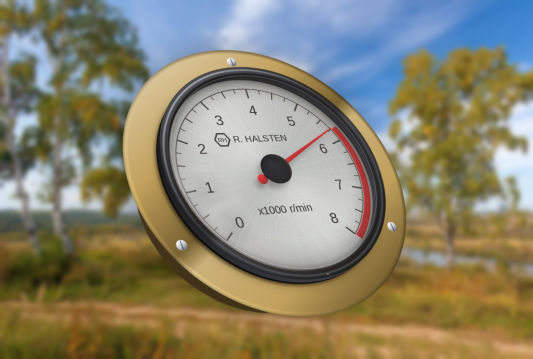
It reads 5750 rpm
